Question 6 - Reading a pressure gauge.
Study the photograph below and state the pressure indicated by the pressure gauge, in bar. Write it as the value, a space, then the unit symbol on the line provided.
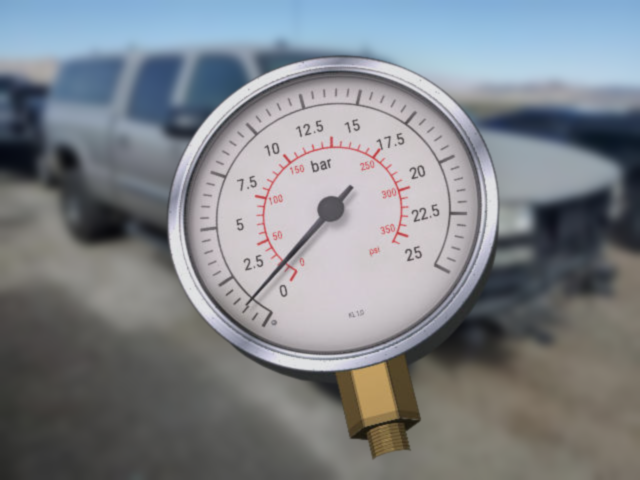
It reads 1 bar
